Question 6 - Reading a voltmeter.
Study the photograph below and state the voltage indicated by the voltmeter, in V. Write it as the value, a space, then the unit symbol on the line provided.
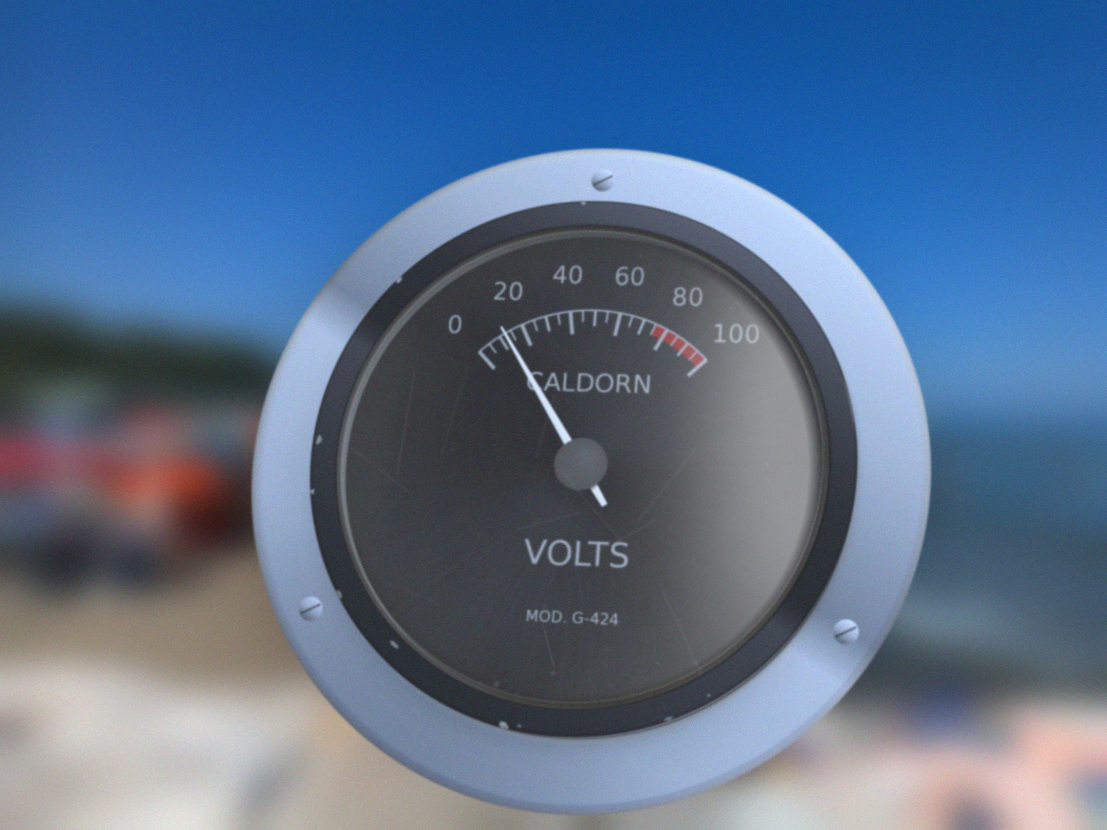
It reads 12.5 V
